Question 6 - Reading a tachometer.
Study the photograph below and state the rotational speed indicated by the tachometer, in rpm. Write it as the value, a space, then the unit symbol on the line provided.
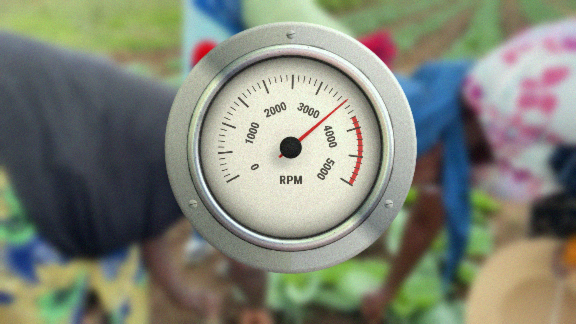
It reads 3500 rpm
